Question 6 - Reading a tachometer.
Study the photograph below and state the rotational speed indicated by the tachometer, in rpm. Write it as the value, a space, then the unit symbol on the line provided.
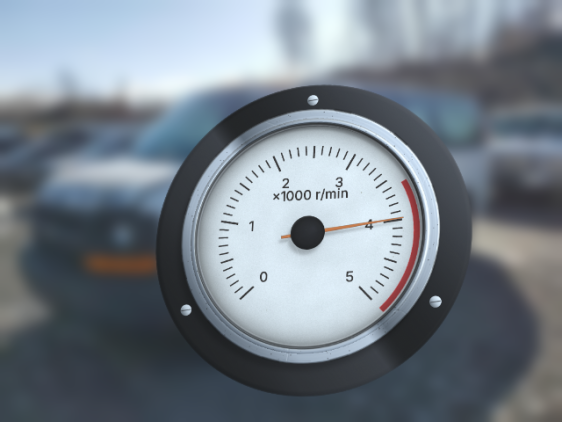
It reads 4000 rpm
